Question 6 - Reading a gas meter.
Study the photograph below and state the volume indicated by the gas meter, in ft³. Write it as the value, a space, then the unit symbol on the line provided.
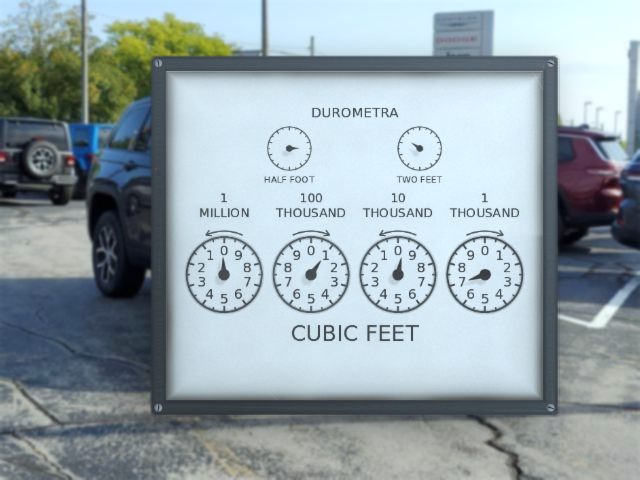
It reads 9700 ft³
